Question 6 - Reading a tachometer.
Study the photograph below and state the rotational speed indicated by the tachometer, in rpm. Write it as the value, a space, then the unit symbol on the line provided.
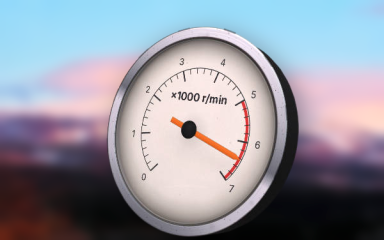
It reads 6400 rpm
